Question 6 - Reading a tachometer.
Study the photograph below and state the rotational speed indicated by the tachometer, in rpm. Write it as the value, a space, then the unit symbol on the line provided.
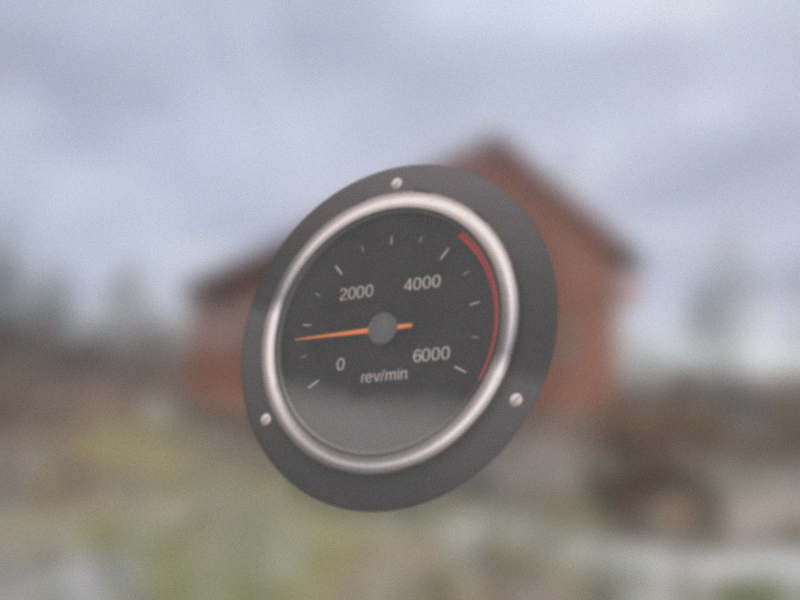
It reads 750 rpm
